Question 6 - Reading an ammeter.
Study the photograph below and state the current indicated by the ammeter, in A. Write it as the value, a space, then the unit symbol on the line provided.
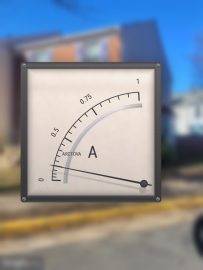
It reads 0.25 A
